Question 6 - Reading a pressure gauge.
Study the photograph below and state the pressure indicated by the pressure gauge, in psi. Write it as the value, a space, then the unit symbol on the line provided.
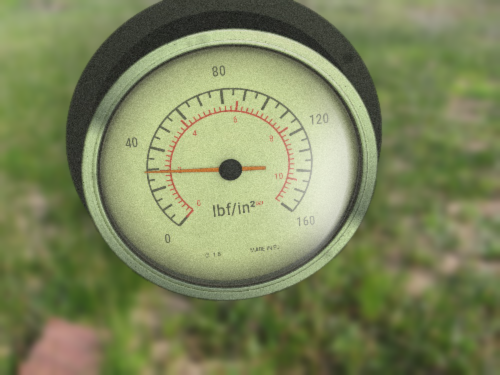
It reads 30 psi
